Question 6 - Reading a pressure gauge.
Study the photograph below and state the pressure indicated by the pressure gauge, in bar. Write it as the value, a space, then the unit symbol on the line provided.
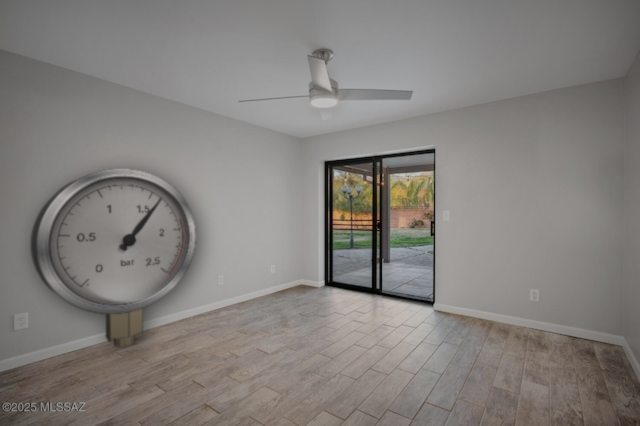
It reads 1.6 bar
